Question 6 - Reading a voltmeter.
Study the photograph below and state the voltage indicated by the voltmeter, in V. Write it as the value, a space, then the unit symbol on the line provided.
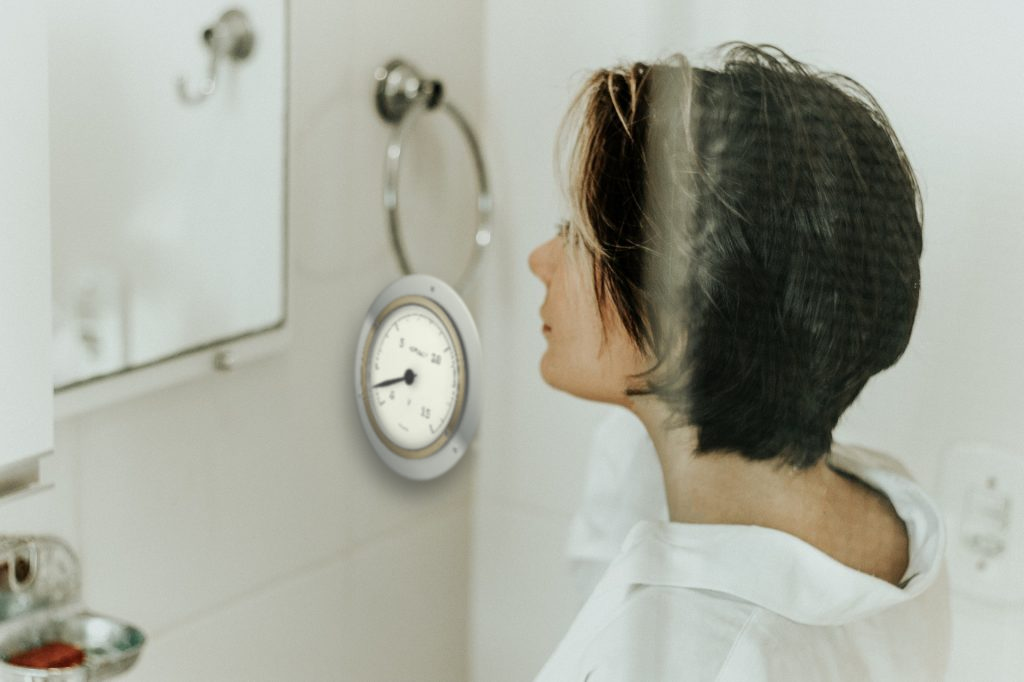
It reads 1 V
